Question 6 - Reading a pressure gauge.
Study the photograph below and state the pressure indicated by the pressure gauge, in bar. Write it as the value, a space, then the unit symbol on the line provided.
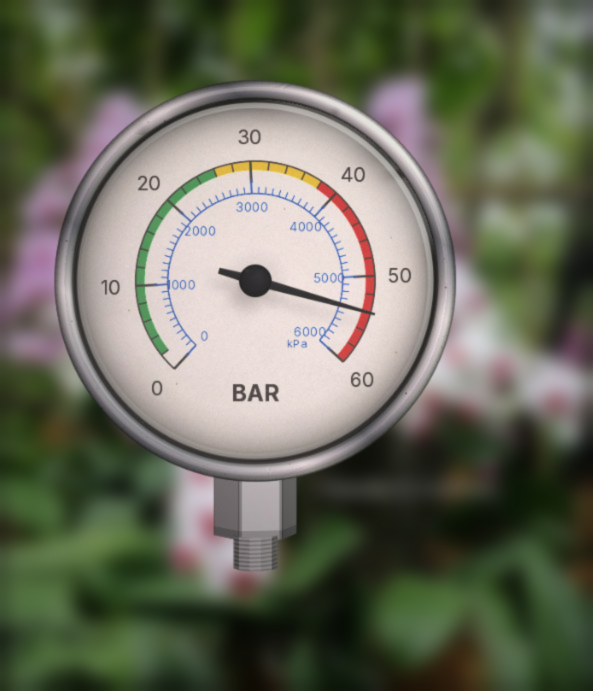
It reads 54 bar
